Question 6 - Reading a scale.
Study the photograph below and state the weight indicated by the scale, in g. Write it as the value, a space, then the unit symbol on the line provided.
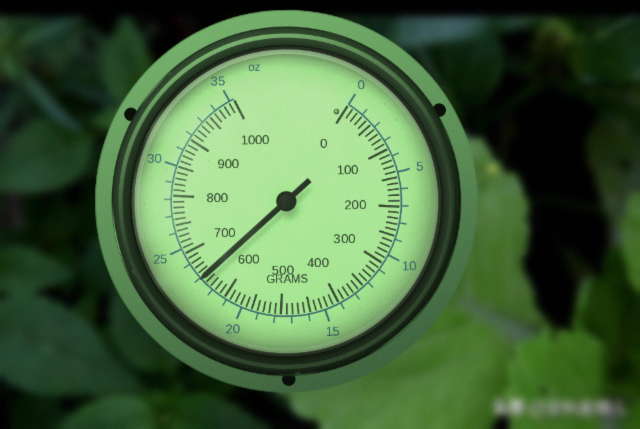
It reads 650 g
